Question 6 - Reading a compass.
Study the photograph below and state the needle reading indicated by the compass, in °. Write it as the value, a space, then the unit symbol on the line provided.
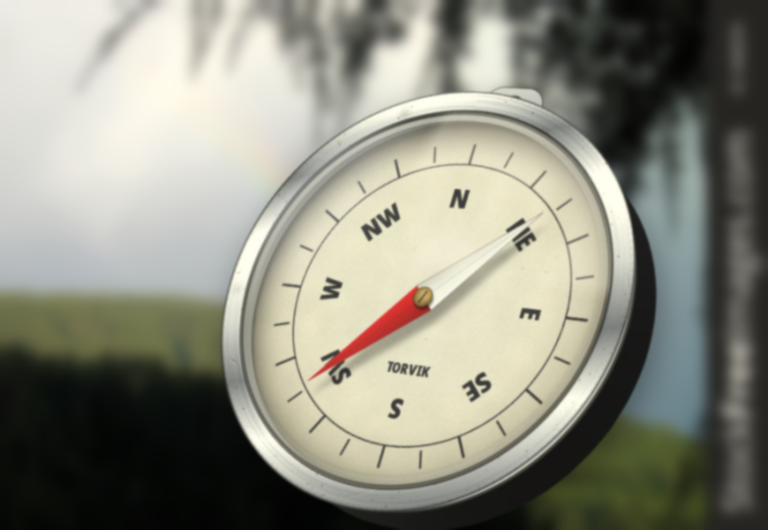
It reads 225 °
